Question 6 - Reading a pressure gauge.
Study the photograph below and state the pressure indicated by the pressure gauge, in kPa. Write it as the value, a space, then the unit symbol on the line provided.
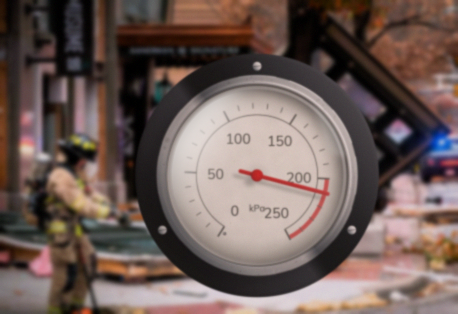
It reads 210 kPa
